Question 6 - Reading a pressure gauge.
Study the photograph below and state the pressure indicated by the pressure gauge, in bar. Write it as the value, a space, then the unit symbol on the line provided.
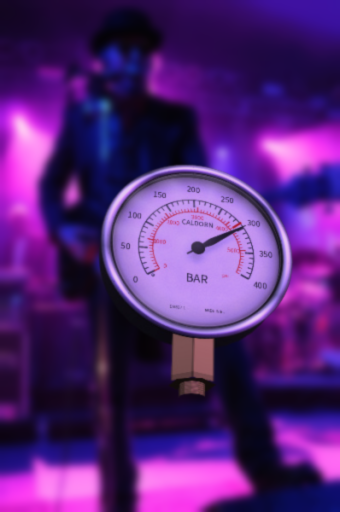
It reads 300 bar
